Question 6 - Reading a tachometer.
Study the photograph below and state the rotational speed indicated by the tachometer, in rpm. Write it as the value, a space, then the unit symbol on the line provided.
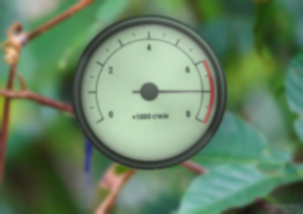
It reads 7000 rpm
